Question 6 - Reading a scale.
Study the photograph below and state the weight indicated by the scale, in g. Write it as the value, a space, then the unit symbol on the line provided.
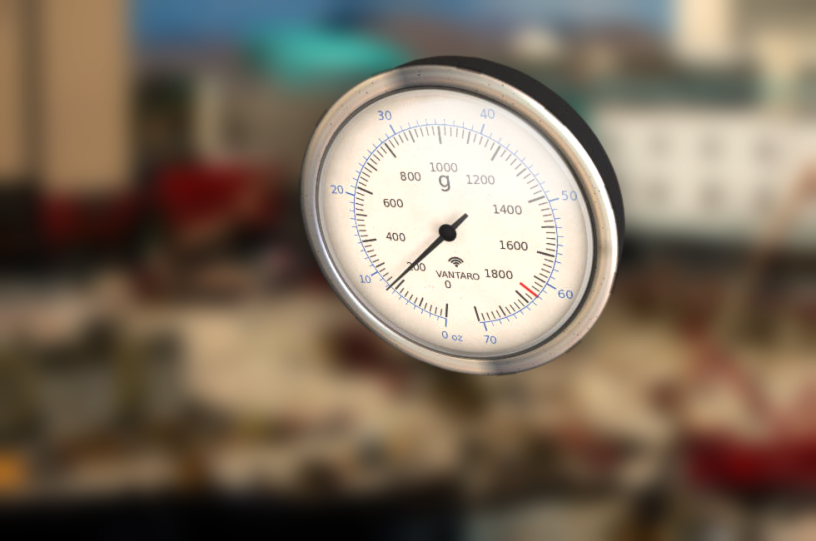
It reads 220 g
